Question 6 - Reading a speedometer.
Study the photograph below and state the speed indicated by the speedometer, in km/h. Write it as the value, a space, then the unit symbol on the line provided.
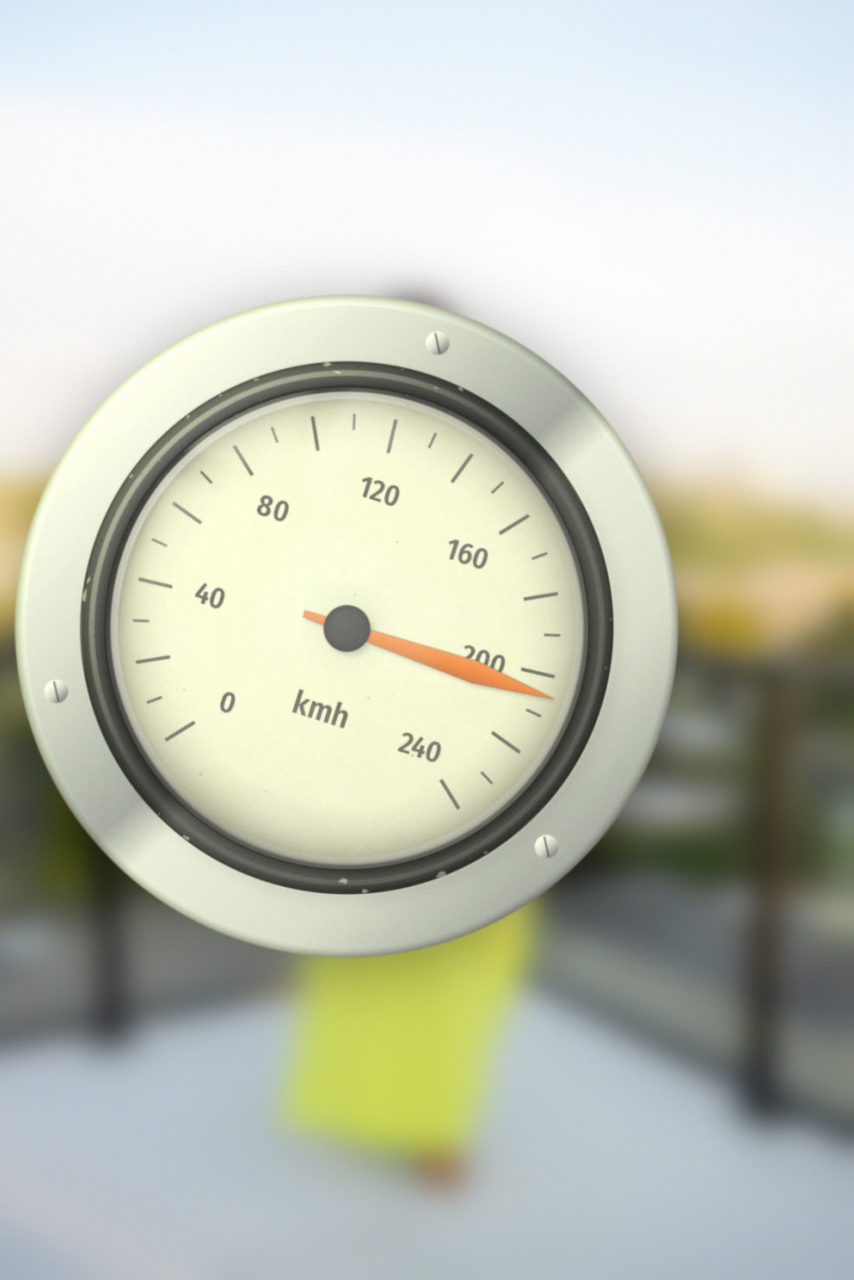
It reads 205 km/h
